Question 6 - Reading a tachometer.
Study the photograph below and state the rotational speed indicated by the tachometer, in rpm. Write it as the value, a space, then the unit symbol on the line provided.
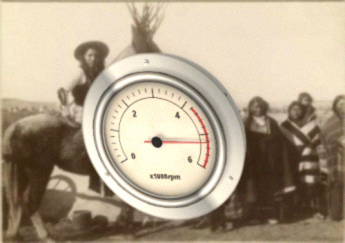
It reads 5200 rpm
